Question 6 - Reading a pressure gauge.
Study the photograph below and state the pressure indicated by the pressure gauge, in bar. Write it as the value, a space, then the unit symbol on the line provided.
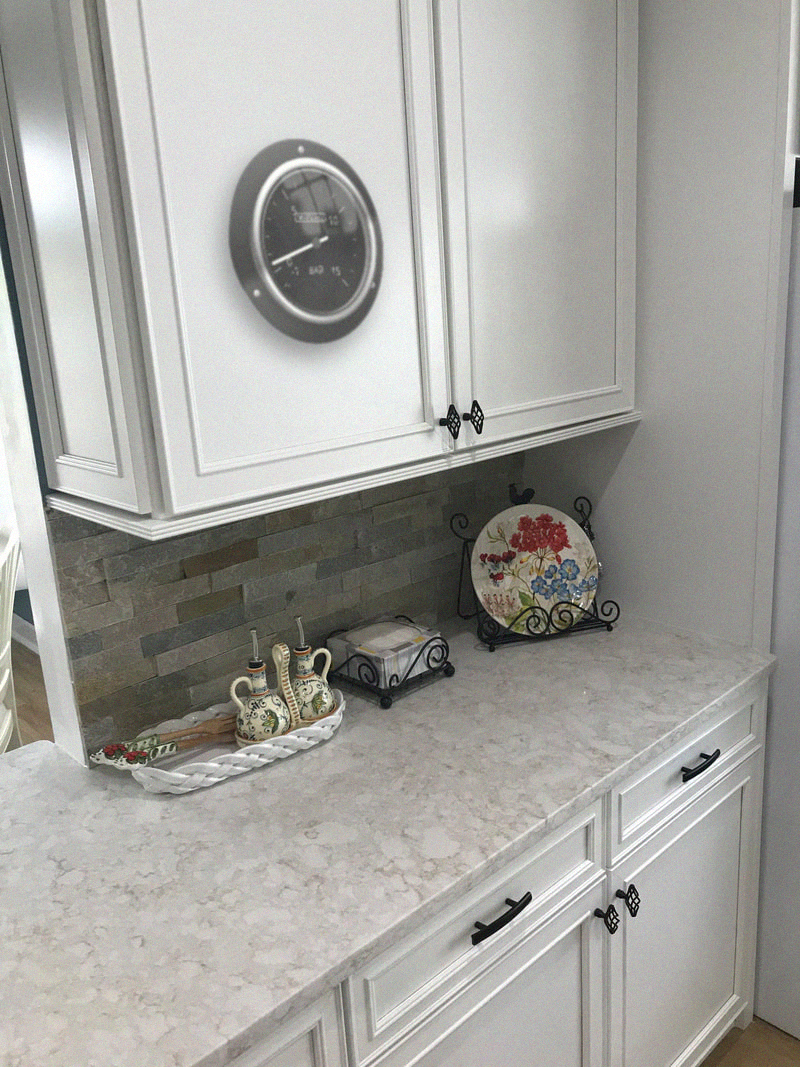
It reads 0.5 bar
